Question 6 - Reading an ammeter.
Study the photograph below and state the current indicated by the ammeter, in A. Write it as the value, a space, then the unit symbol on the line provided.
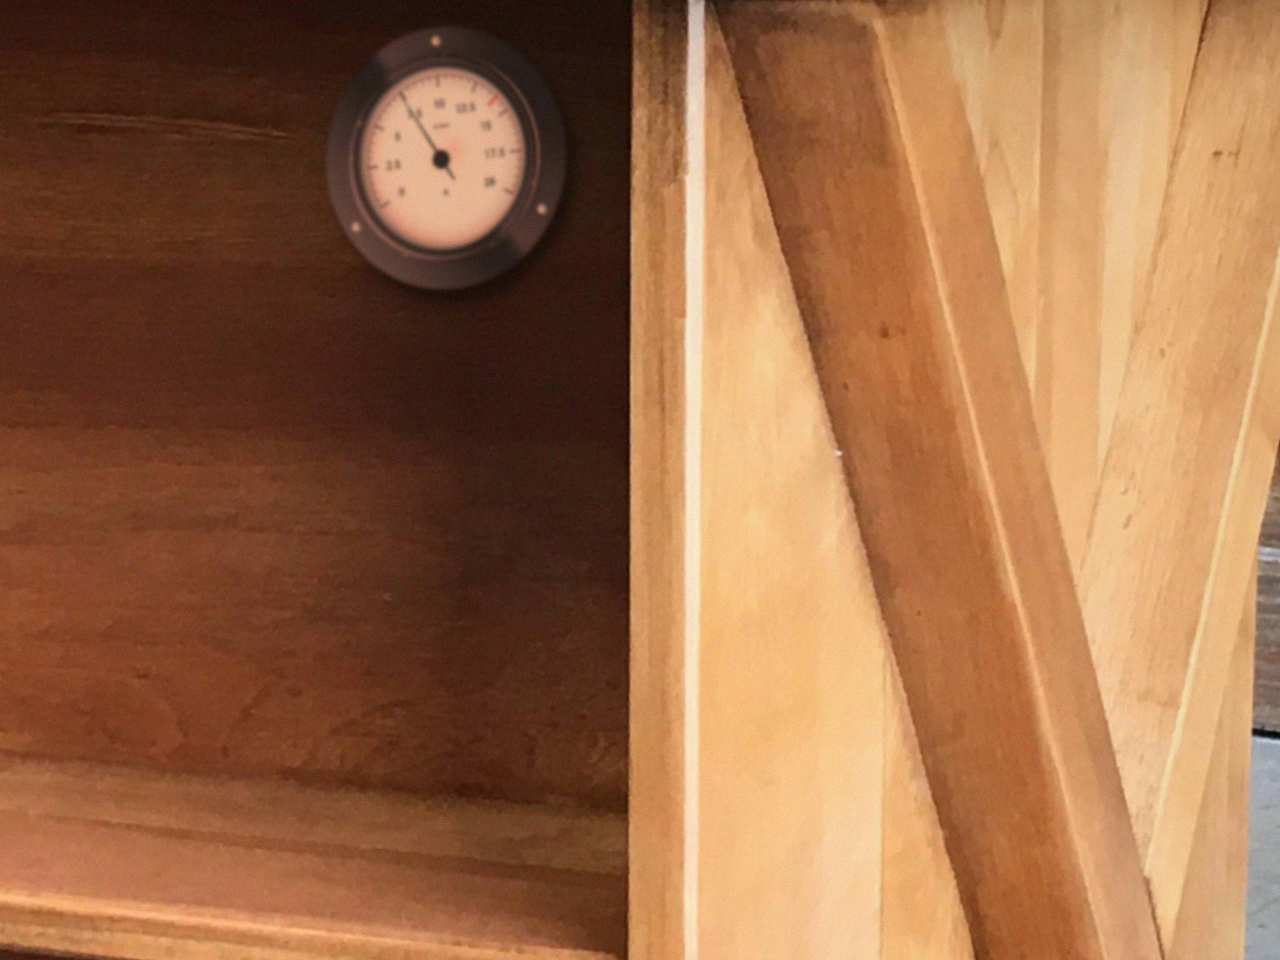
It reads 7.5 A
